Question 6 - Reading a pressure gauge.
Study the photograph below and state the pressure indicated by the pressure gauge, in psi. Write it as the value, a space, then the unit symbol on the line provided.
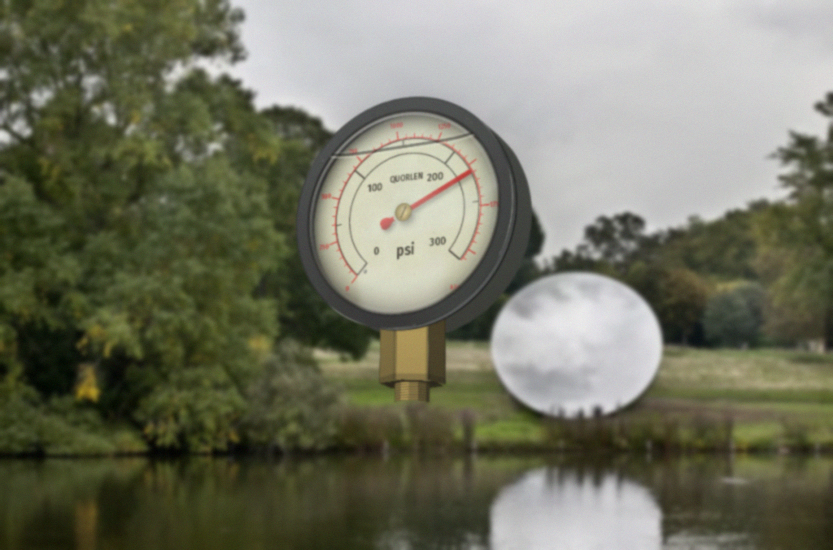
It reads 225 psi
